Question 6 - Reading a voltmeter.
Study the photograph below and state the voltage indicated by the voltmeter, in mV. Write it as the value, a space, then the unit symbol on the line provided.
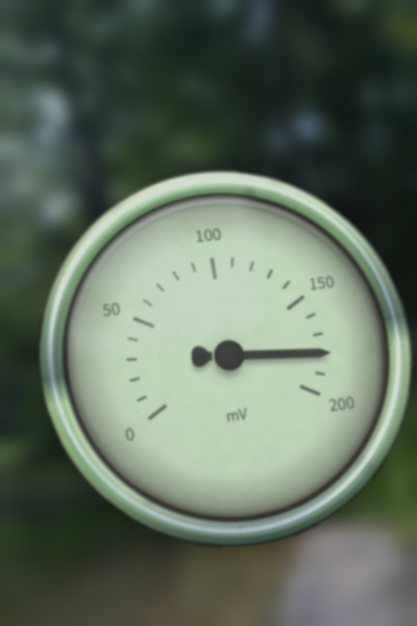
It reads 180 mV
